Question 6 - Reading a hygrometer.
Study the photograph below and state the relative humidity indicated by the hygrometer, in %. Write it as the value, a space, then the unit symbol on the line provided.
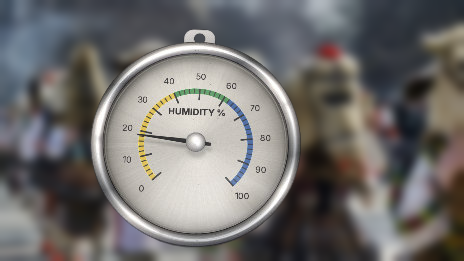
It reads 18 %
